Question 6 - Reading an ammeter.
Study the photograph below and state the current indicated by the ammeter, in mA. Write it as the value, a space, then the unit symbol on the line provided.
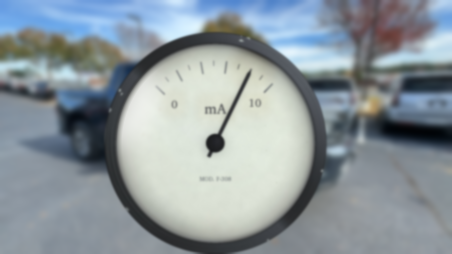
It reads 8 mA
